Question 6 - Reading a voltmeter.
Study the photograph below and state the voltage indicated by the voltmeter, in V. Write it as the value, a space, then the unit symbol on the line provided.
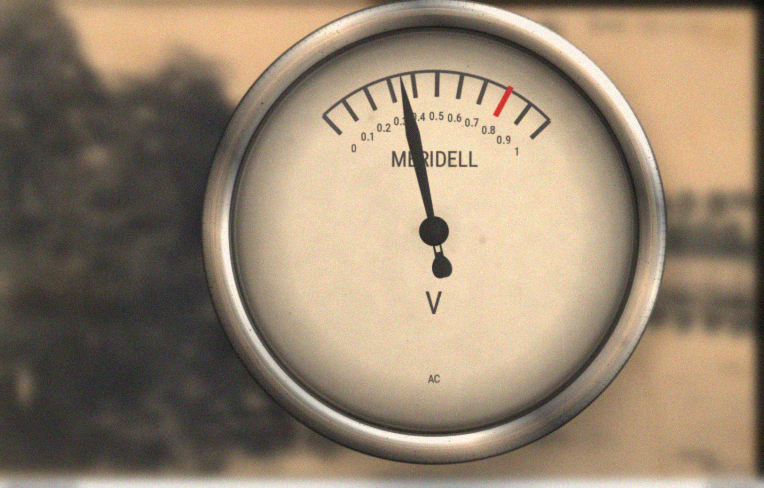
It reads 0.35 V
